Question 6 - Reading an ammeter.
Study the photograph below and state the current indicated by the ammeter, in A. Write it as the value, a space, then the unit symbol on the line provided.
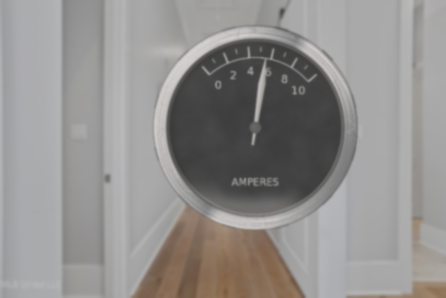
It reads 5.5 A
